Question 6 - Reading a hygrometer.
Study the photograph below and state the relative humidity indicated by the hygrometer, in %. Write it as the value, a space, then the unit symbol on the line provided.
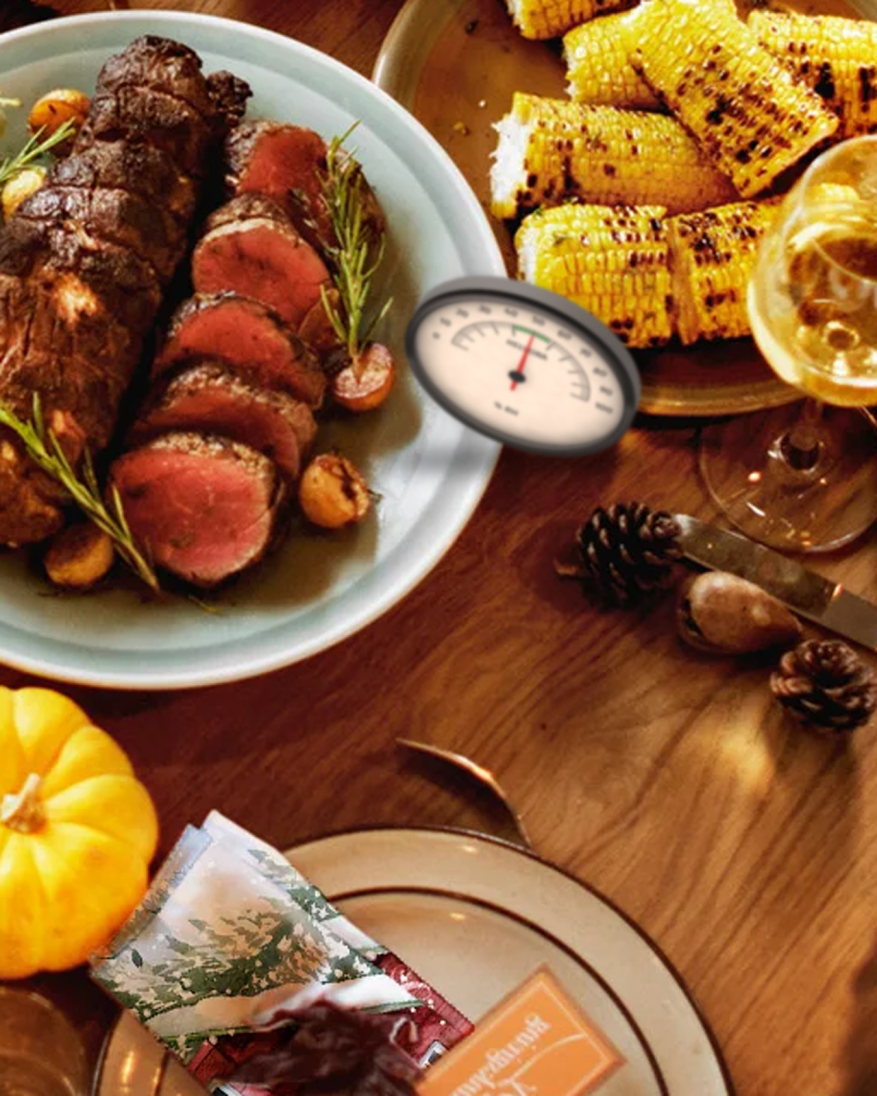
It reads 50 %
